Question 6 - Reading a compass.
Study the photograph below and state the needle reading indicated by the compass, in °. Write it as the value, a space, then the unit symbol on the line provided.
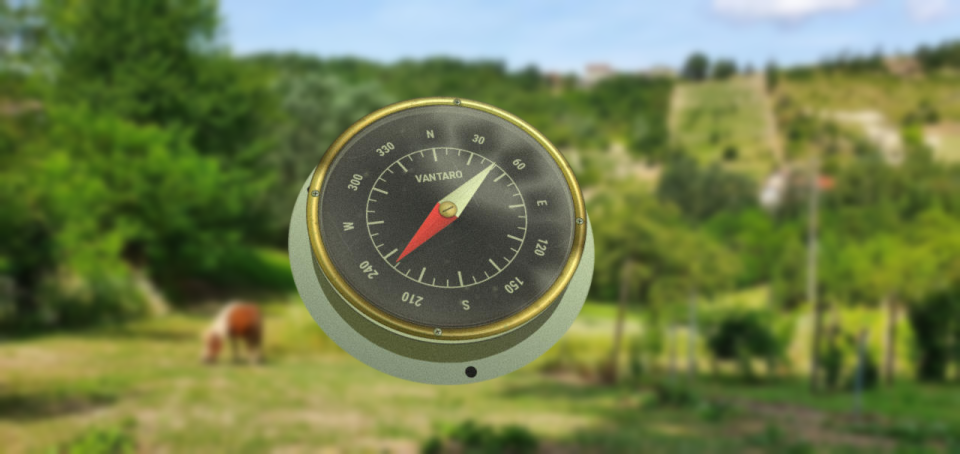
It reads 230 °
